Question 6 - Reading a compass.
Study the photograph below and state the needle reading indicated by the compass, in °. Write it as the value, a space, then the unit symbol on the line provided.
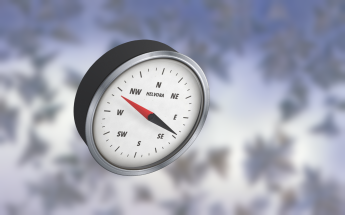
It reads 295 °
